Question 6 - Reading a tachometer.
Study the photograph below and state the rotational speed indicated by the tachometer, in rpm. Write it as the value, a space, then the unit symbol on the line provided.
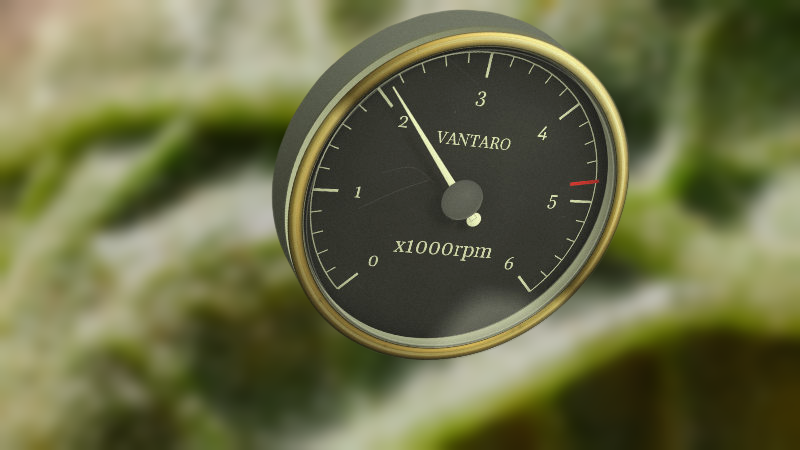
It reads 2100 rpm
